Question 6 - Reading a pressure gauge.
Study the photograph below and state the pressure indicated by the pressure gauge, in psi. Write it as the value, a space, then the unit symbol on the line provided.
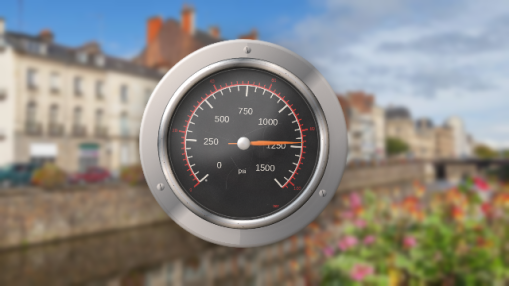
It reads 1225 psi
